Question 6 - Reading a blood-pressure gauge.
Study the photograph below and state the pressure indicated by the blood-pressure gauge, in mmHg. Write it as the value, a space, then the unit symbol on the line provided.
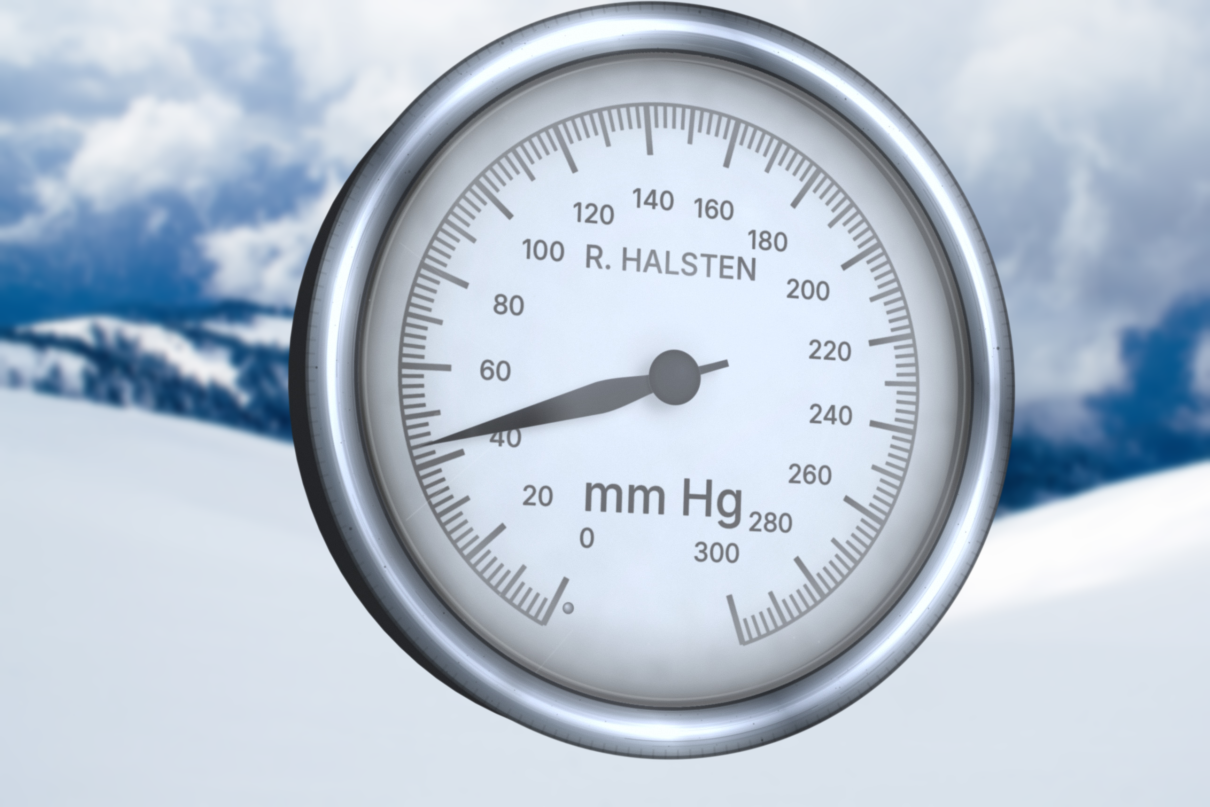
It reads 44 mmHg
